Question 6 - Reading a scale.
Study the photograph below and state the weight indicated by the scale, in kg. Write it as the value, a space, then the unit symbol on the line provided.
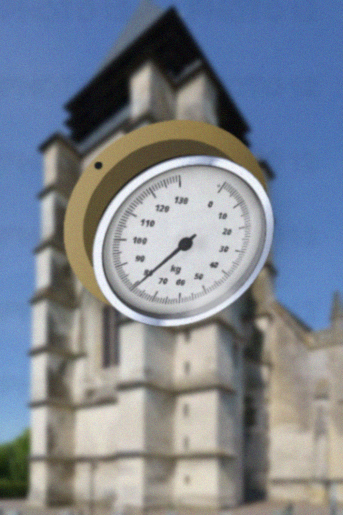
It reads 80 kg
